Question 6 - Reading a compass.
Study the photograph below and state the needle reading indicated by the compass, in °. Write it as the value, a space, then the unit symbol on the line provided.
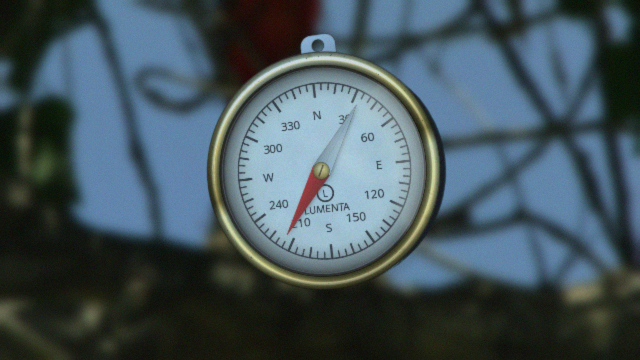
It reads 215 °
